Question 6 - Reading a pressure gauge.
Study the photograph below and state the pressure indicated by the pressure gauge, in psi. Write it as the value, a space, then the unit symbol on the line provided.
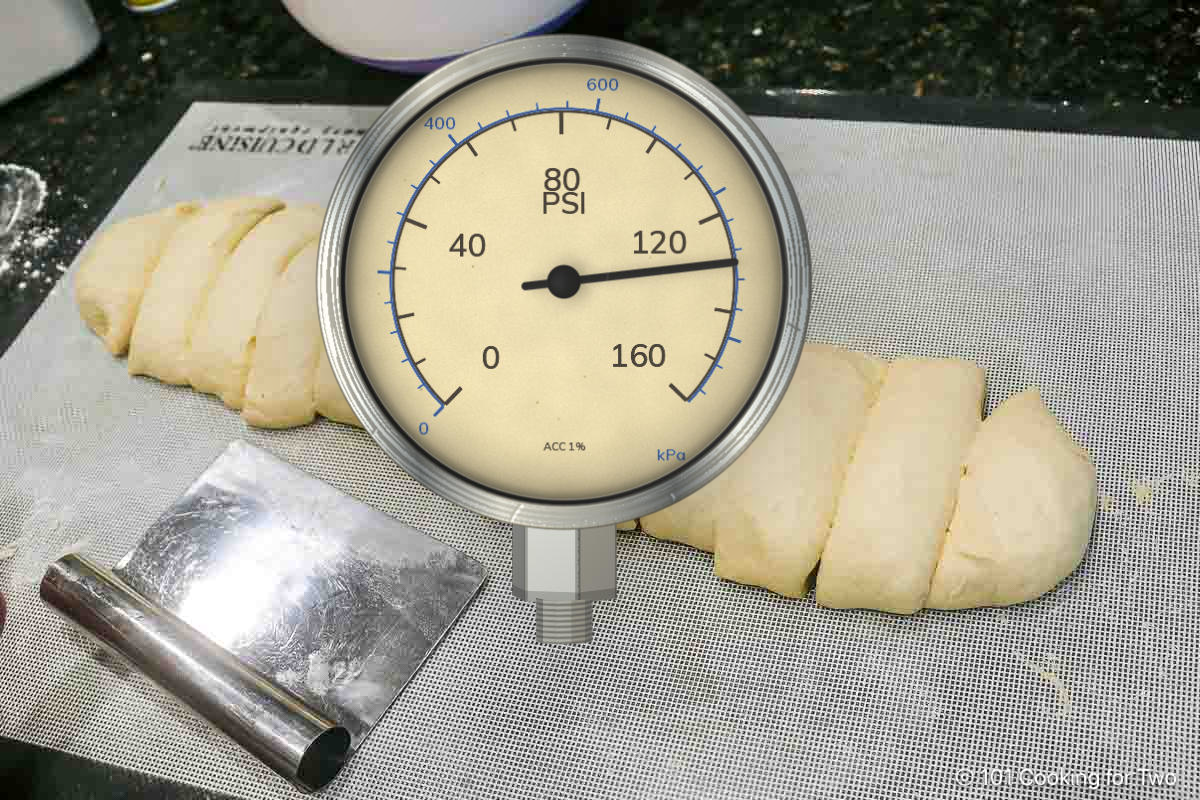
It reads 130 psi
